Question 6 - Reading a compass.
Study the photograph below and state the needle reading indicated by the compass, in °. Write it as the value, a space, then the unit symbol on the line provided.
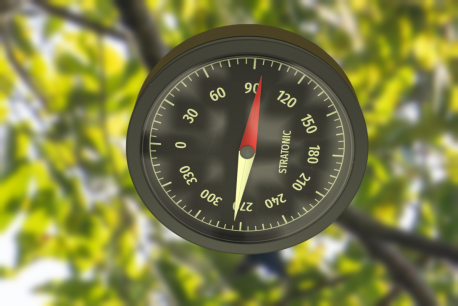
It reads 95 °
